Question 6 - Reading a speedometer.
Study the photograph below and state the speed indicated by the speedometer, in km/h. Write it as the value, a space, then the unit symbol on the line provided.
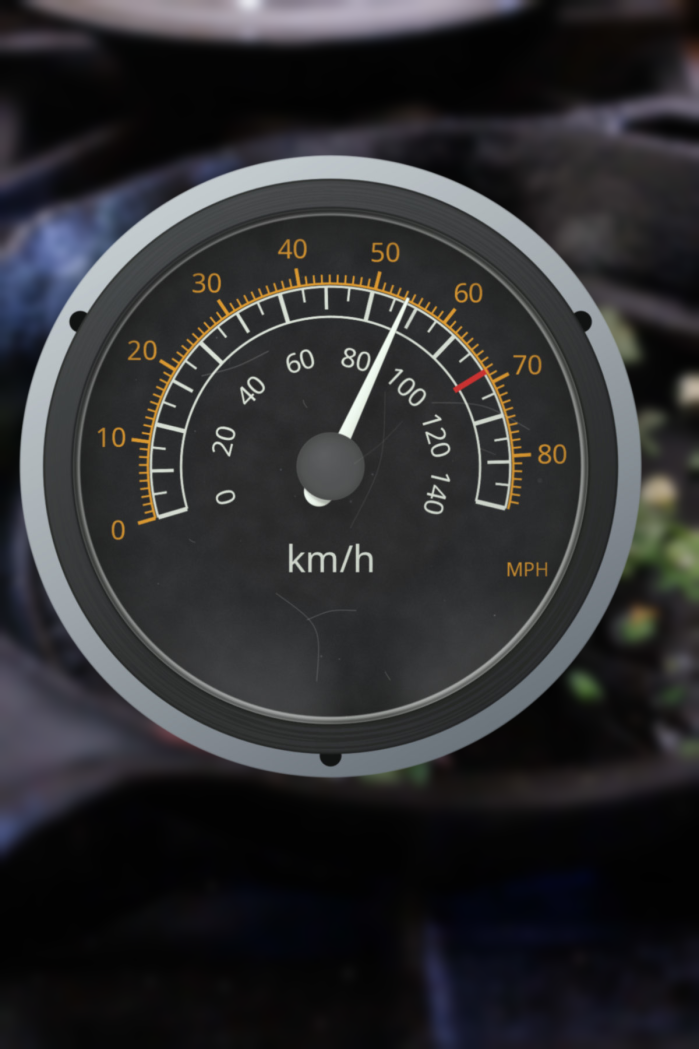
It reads 87.5 km/h
